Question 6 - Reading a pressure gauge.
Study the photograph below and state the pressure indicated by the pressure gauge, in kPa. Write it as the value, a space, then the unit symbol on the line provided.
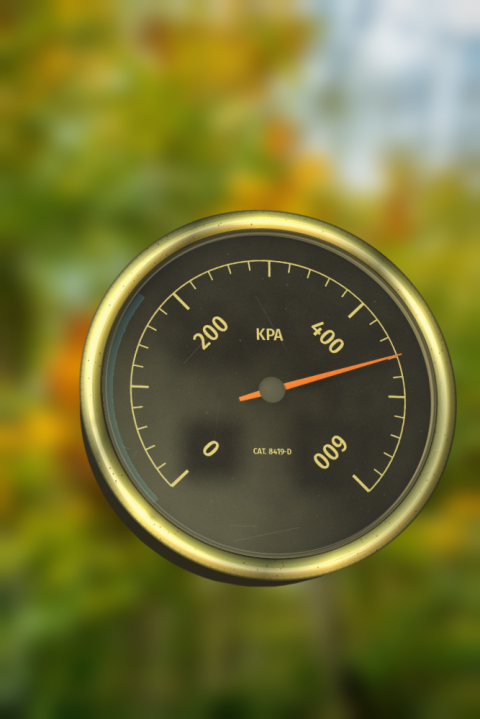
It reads 460 kPa
